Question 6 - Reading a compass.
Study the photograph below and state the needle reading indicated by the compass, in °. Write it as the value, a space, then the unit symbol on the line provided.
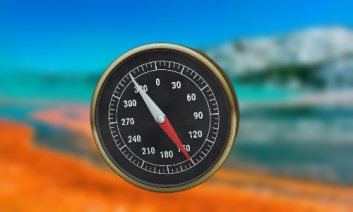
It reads 150 °
